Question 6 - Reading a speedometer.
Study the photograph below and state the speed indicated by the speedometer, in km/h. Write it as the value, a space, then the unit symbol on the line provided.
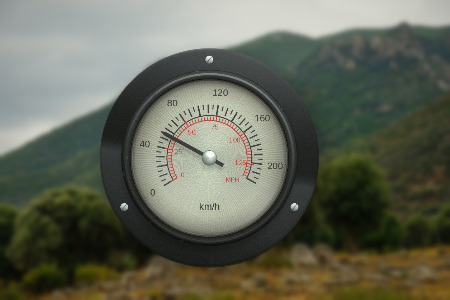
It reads 55 km/h
